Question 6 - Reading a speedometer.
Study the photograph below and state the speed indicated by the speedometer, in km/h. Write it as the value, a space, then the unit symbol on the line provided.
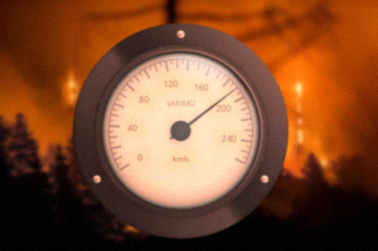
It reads 190 km/h
